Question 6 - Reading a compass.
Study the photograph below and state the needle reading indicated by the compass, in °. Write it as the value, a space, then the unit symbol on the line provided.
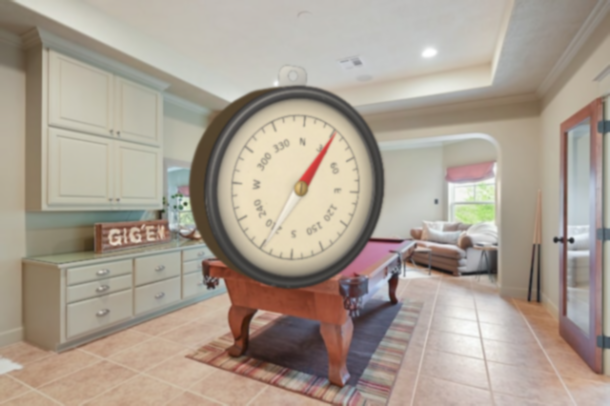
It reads 30 °
